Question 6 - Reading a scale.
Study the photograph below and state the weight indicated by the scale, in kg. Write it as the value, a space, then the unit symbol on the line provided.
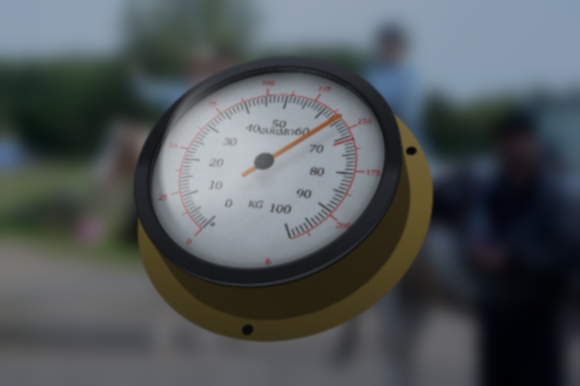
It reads 65 kg
